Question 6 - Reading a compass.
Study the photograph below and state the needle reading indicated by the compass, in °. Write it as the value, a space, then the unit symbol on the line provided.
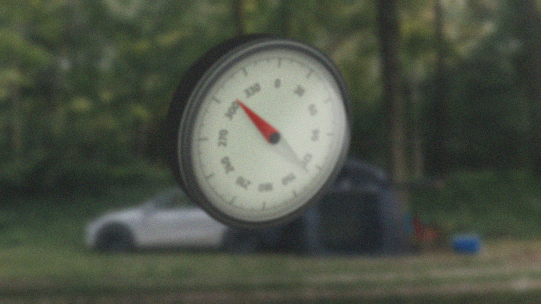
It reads 310 °
